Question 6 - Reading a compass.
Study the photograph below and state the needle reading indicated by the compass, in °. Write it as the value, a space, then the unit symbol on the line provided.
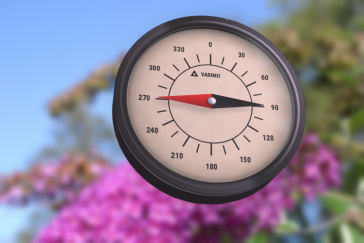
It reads 270 °
